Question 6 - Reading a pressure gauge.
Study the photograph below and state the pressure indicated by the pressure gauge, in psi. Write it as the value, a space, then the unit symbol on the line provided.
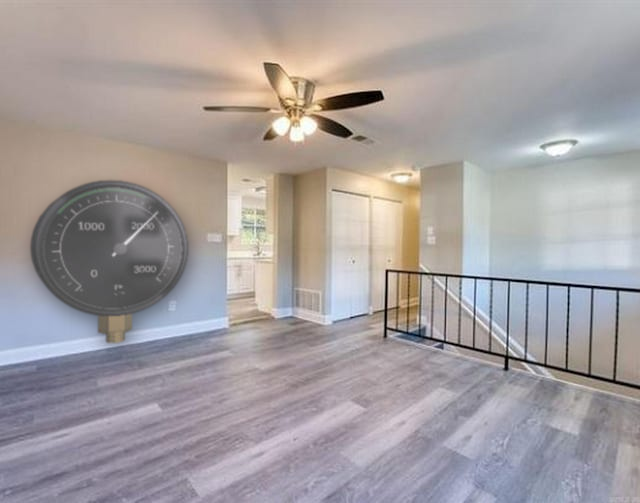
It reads 2000 psi
